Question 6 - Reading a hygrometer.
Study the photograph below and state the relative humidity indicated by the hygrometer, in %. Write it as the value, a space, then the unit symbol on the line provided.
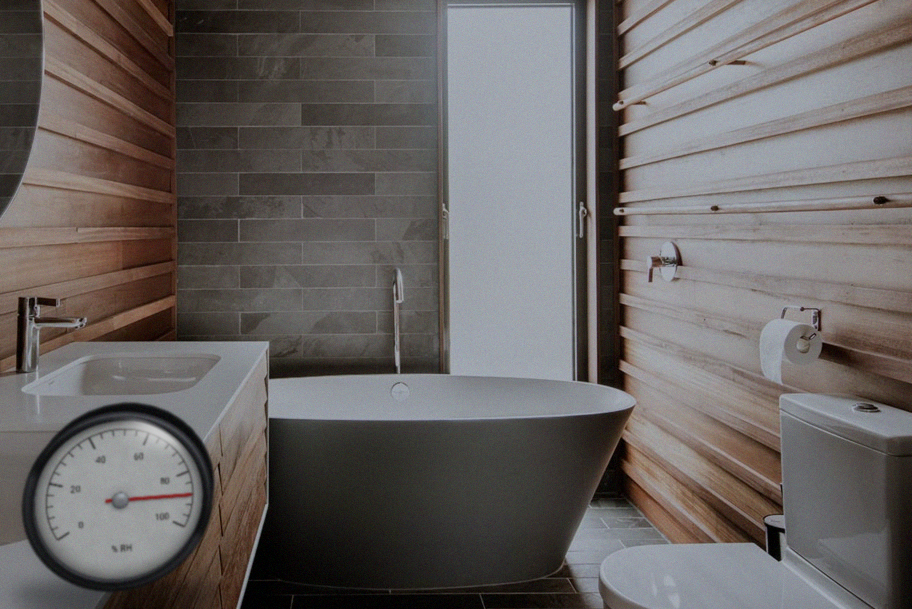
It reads 88 %
